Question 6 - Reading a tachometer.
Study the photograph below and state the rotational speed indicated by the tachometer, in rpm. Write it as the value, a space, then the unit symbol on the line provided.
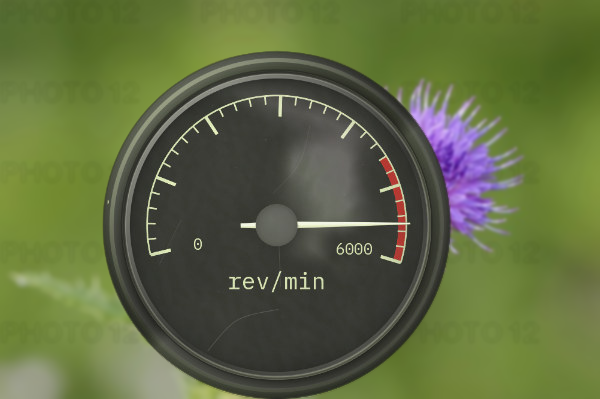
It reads 5500 rpm
